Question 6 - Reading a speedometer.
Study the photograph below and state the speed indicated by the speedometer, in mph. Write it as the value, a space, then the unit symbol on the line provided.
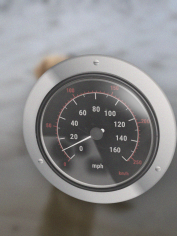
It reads 10 mph
